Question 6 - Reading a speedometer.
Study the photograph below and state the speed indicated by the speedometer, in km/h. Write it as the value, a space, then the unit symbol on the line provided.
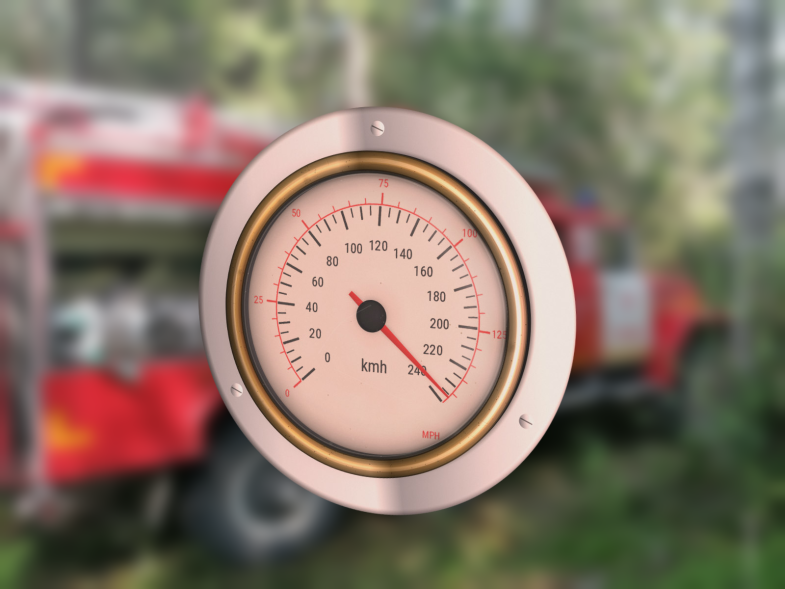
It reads 235 km/h
